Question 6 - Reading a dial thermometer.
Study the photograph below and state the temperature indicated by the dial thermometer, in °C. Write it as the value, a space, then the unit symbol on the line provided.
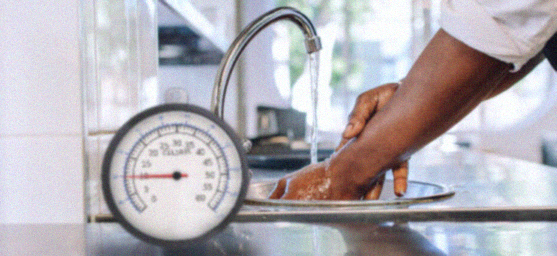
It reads 10 °C
